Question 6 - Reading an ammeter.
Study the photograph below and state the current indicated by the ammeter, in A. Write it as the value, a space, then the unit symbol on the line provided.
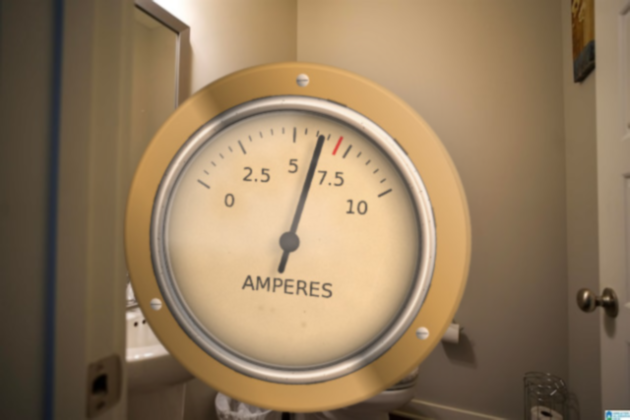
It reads 6.25 A
